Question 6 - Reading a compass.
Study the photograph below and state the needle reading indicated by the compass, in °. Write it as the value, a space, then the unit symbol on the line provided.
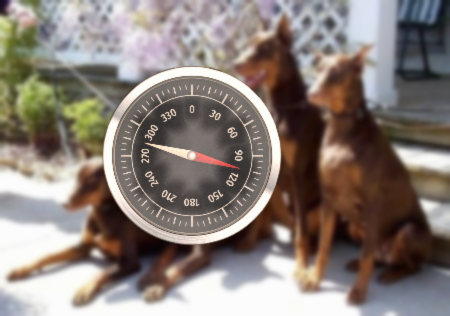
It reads 105 °
